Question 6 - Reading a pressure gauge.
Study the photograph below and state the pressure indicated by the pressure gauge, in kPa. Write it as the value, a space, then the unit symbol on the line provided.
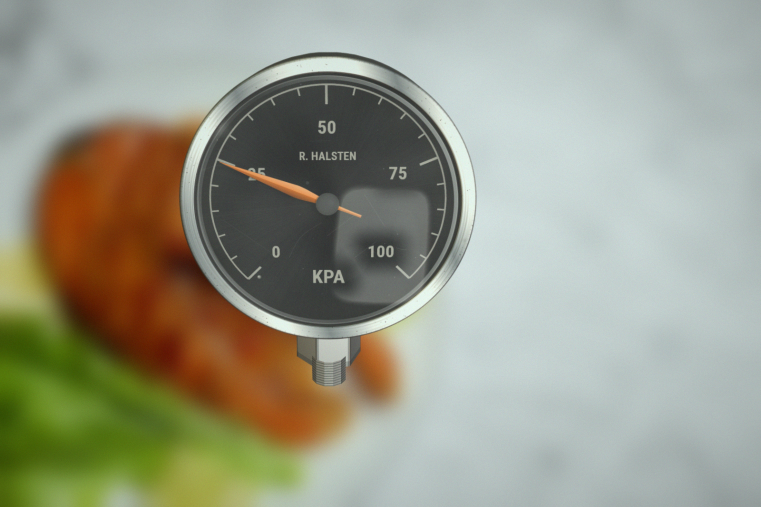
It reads 25 kPa
